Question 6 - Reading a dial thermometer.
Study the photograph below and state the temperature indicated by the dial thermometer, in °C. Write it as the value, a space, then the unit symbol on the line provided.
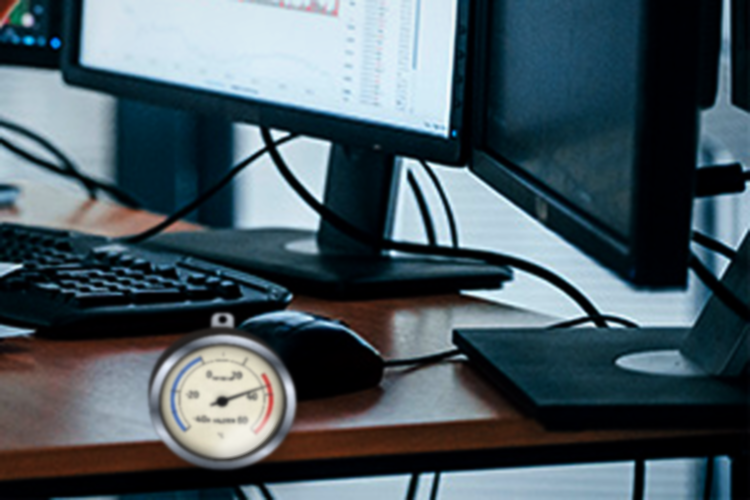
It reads 35 °C
